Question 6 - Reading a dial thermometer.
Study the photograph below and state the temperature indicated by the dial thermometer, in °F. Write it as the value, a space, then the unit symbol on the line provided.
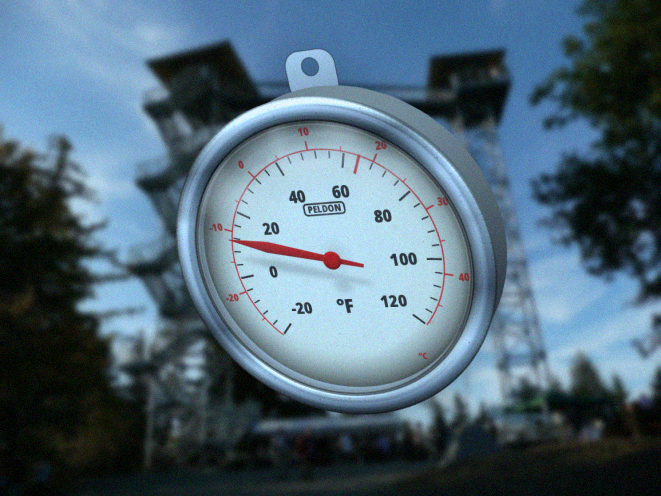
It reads 12 °F
